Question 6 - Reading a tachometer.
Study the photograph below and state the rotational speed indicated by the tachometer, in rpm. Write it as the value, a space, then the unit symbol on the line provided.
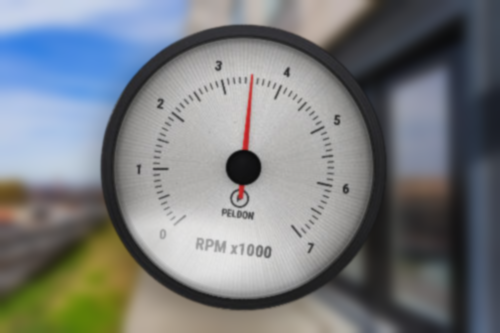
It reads 3500 rpm
